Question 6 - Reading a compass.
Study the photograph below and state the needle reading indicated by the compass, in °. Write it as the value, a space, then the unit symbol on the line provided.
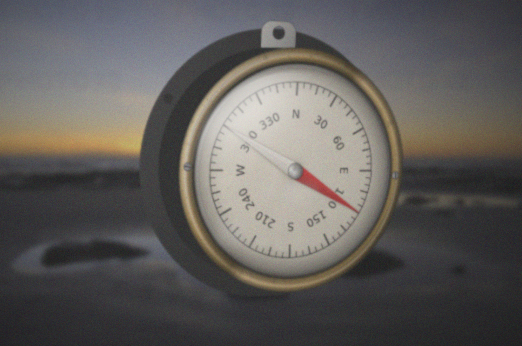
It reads 120 °
